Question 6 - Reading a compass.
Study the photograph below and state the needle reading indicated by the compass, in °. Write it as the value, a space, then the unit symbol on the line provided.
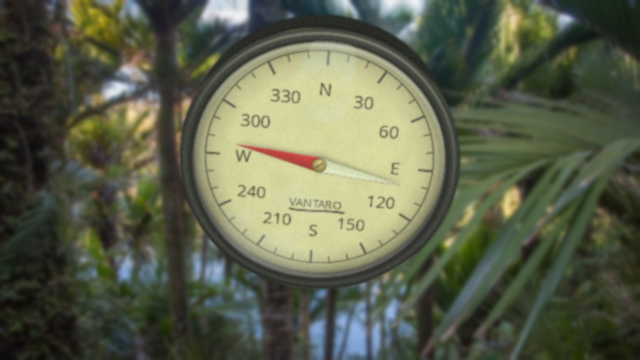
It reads 280 °
